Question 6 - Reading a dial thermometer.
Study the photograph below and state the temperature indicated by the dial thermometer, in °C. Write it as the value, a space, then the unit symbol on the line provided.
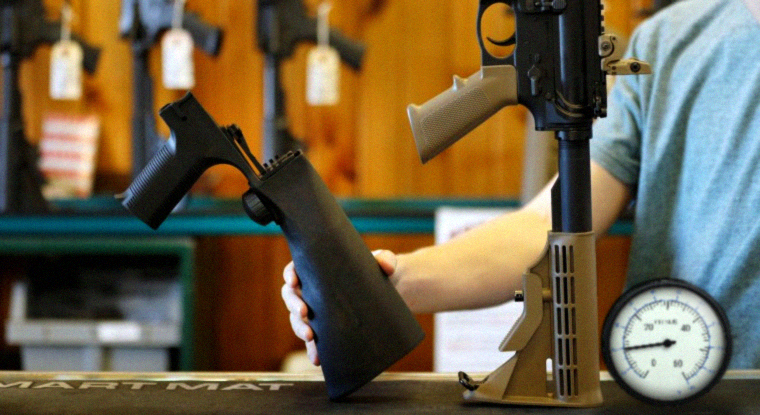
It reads 10 °C
